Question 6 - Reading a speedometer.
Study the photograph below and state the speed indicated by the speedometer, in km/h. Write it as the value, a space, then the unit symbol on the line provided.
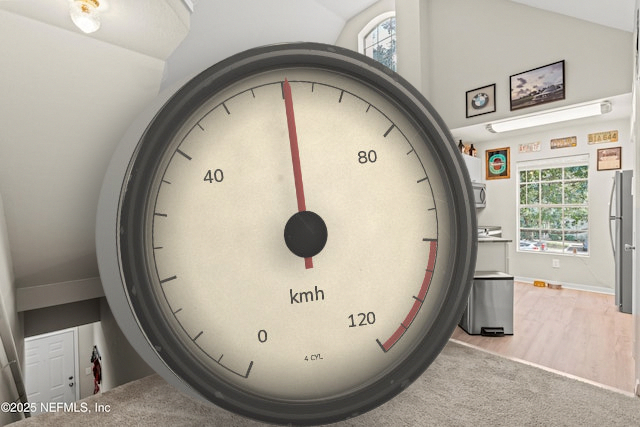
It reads 60 km/h
